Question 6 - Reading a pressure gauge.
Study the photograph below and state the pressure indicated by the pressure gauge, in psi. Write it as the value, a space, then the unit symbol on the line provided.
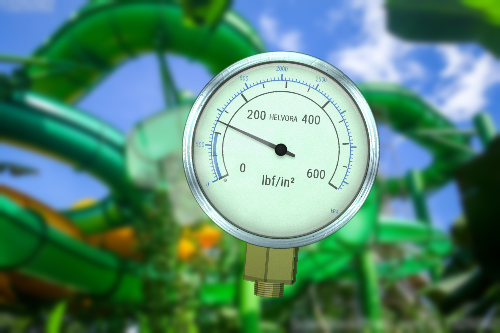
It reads 125 psi
